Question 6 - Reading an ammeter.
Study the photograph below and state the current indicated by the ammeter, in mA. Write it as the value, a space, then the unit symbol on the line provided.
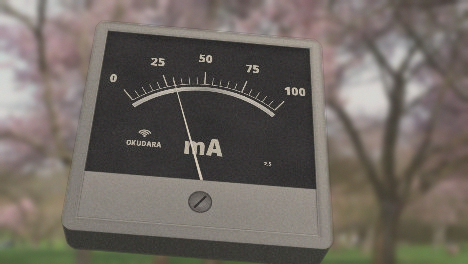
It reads 30 mA
